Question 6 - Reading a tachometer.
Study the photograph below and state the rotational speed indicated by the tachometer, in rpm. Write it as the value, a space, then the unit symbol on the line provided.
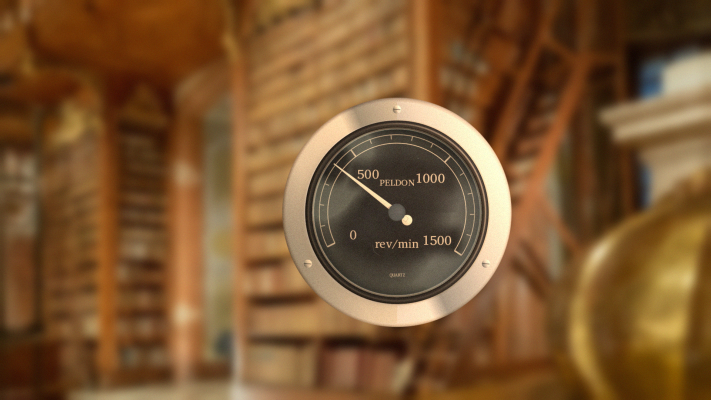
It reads 400 rpm
